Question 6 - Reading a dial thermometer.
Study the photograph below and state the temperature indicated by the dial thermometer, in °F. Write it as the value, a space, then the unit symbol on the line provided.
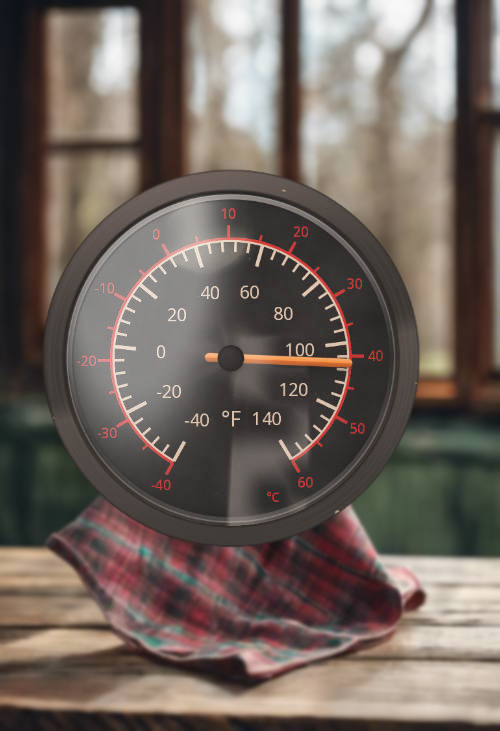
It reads 106 °F
